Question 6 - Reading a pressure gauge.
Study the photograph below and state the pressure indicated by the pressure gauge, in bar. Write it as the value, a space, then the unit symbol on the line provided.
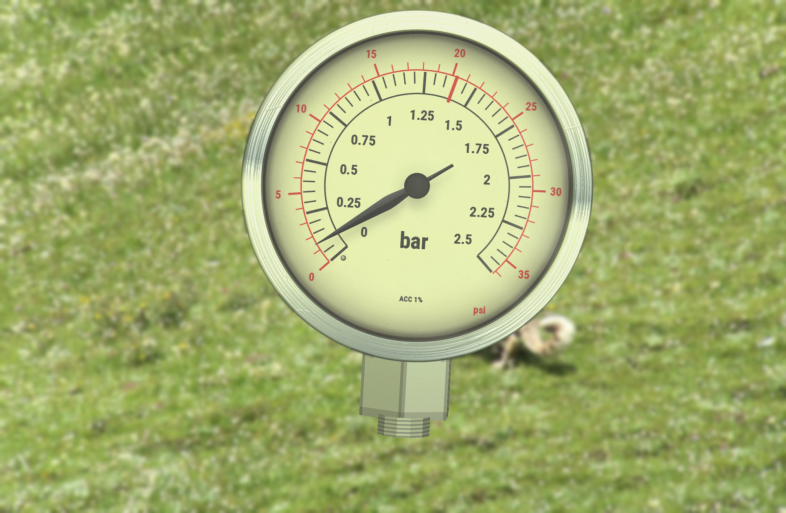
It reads 0.1 bar
